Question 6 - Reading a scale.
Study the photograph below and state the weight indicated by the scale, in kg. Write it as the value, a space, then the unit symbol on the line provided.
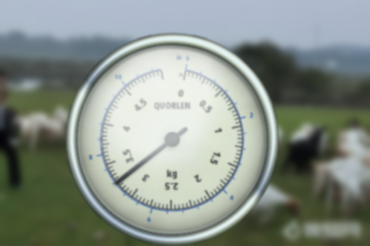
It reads 3.25 kg
